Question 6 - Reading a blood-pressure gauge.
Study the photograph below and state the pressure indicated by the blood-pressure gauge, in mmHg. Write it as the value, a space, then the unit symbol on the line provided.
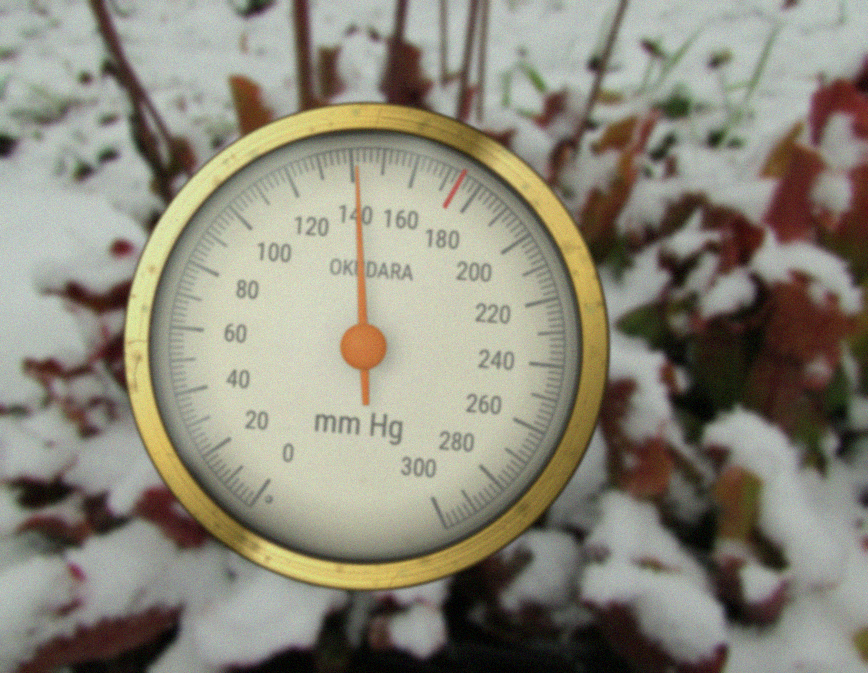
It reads 142 mmHg
